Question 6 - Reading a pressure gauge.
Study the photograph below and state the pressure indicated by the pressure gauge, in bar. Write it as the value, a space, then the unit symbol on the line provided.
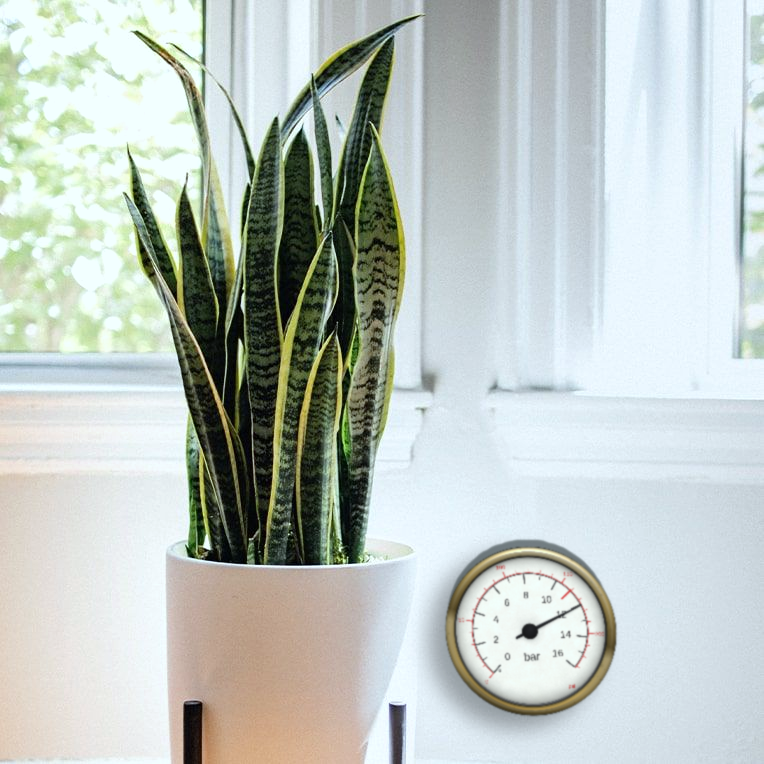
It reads 12 bar
